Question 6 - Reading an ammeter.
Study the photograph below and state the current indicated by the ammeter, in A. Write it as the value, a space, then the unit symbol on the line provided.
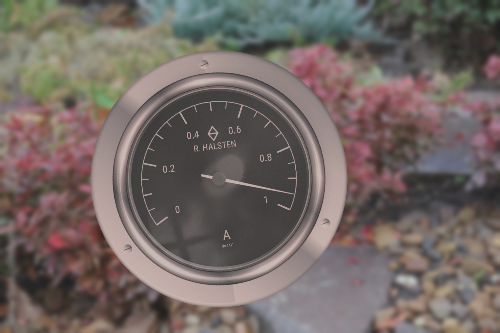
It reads 0.95 A
